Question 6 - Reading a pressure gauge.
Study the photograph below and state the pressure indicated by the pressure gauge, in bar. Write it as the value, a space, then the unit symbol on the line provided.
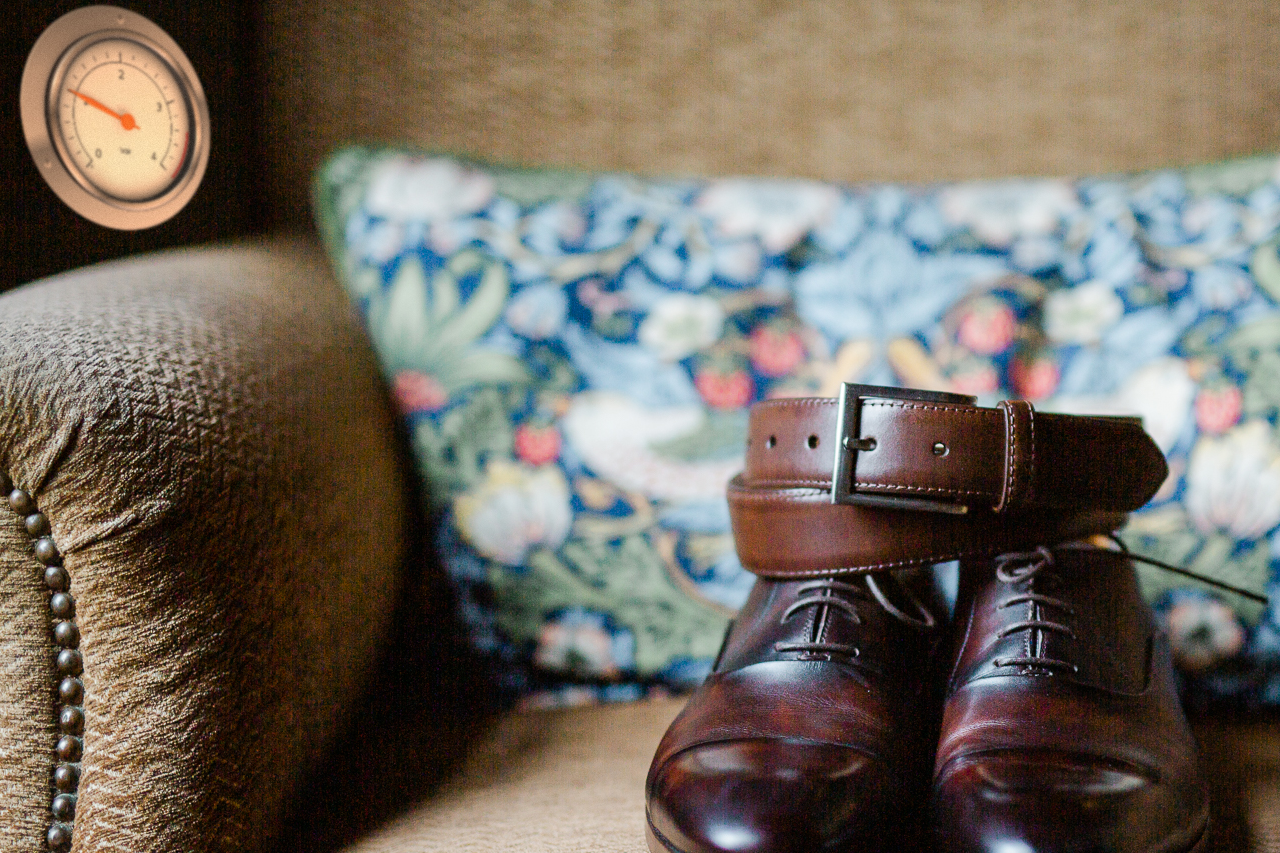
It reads 1 bar
